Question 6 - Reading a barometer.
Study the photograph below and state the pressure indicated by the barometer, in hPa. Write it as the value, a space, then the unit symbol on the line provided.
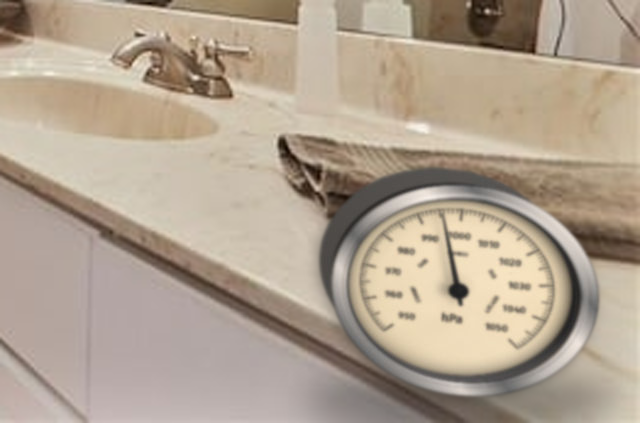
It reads 995 hPa
